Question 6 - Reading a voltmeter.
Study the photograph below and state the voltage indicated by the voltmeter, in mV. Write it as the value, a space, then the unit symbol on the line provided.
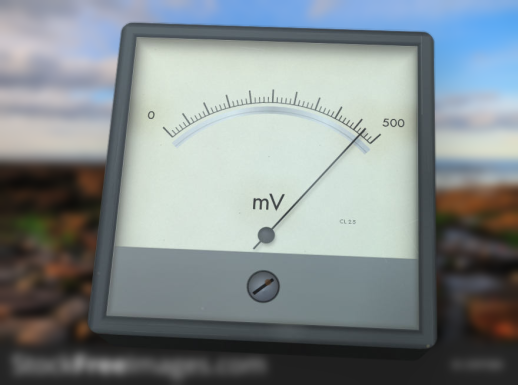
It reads 470 mV
